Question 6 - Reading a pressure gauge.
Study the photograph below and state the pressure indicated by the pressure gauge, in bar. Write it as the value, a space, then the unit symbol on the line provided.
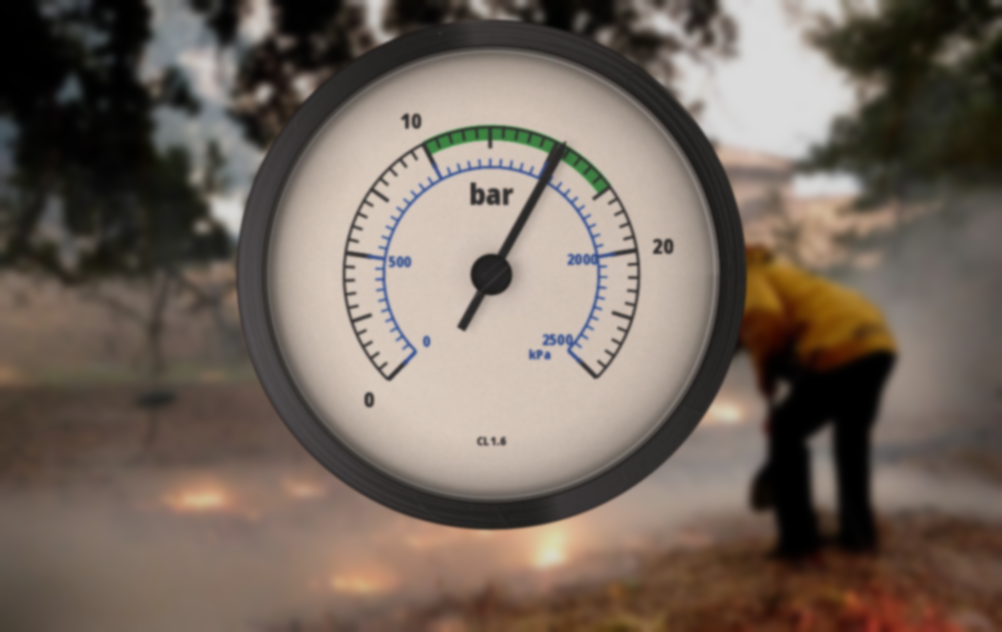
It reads 15.25 bar
